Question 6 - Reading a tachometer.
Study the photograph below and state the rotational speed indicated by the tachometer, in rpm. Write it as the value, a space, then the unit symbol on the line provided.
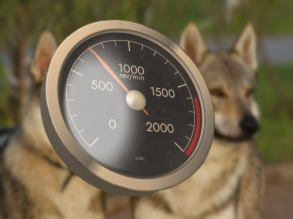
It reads 700 rpm
